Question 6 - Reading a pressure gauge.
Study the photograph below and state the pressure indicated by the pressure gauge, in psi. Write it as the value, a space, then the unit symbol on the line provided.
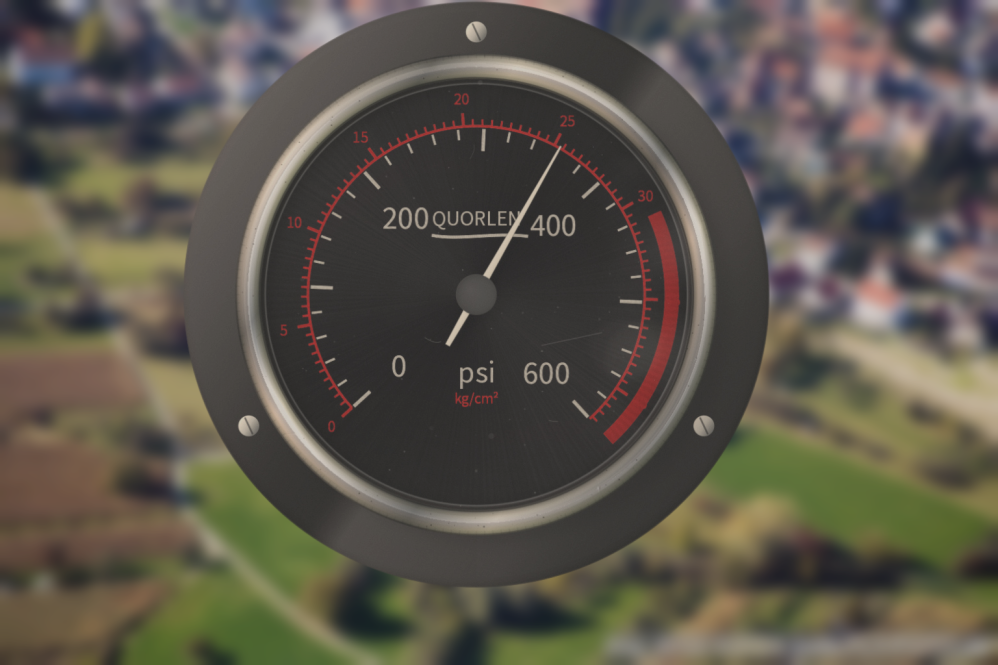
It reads 360 psi
